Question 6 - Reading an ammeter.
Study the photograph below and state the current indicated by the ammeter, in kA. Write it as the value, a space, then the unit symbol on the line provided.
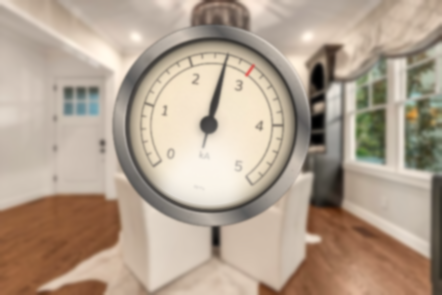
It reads 2.6 kA
